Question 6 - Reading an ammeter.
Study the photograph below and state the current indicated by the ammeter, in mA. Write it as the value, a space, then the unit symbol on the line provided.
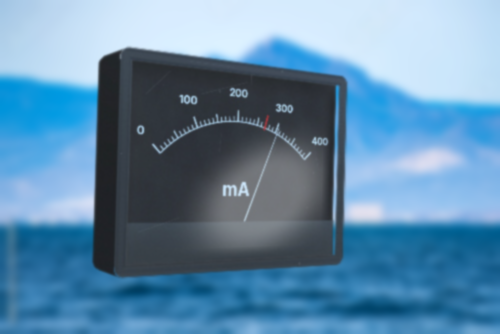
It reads 300 mA
